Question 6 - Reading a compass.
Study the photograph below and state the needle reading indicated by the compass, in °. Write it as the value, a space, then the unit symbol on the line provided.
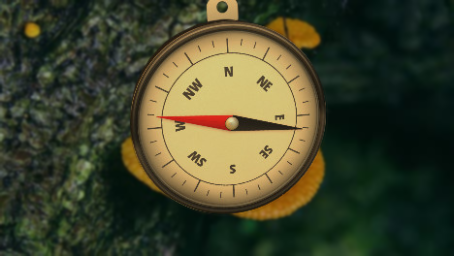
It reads 280 °
